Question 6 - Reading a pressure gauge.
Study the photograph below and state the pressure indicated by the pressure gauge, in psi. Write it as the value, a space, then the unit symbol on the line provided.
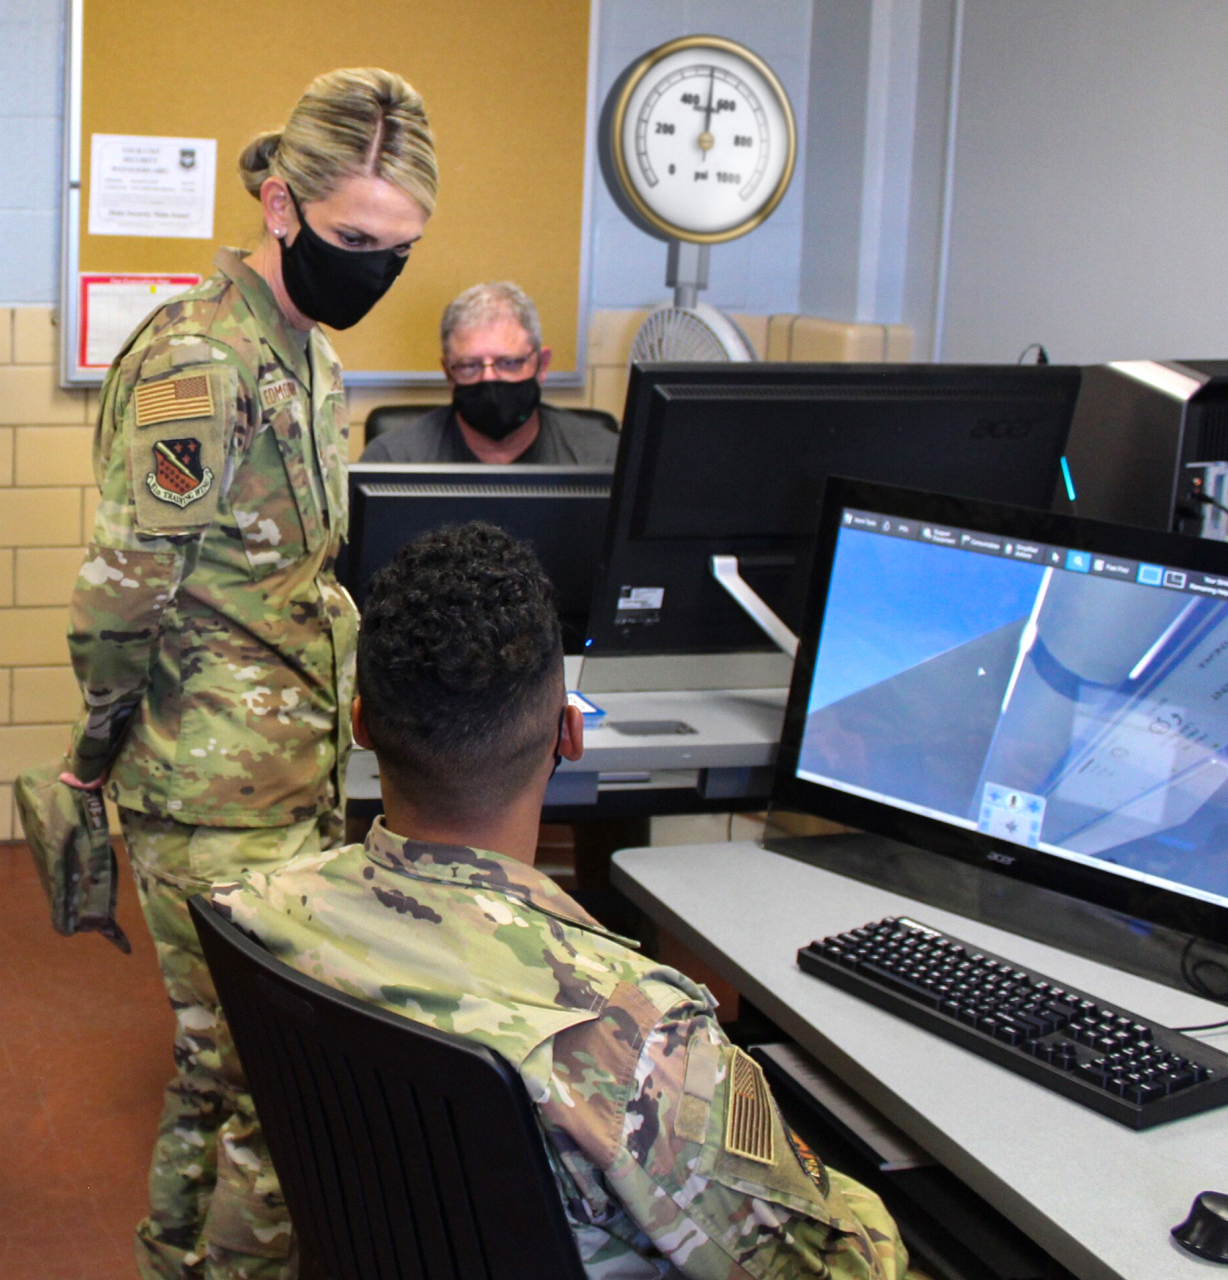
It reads 500 psi
